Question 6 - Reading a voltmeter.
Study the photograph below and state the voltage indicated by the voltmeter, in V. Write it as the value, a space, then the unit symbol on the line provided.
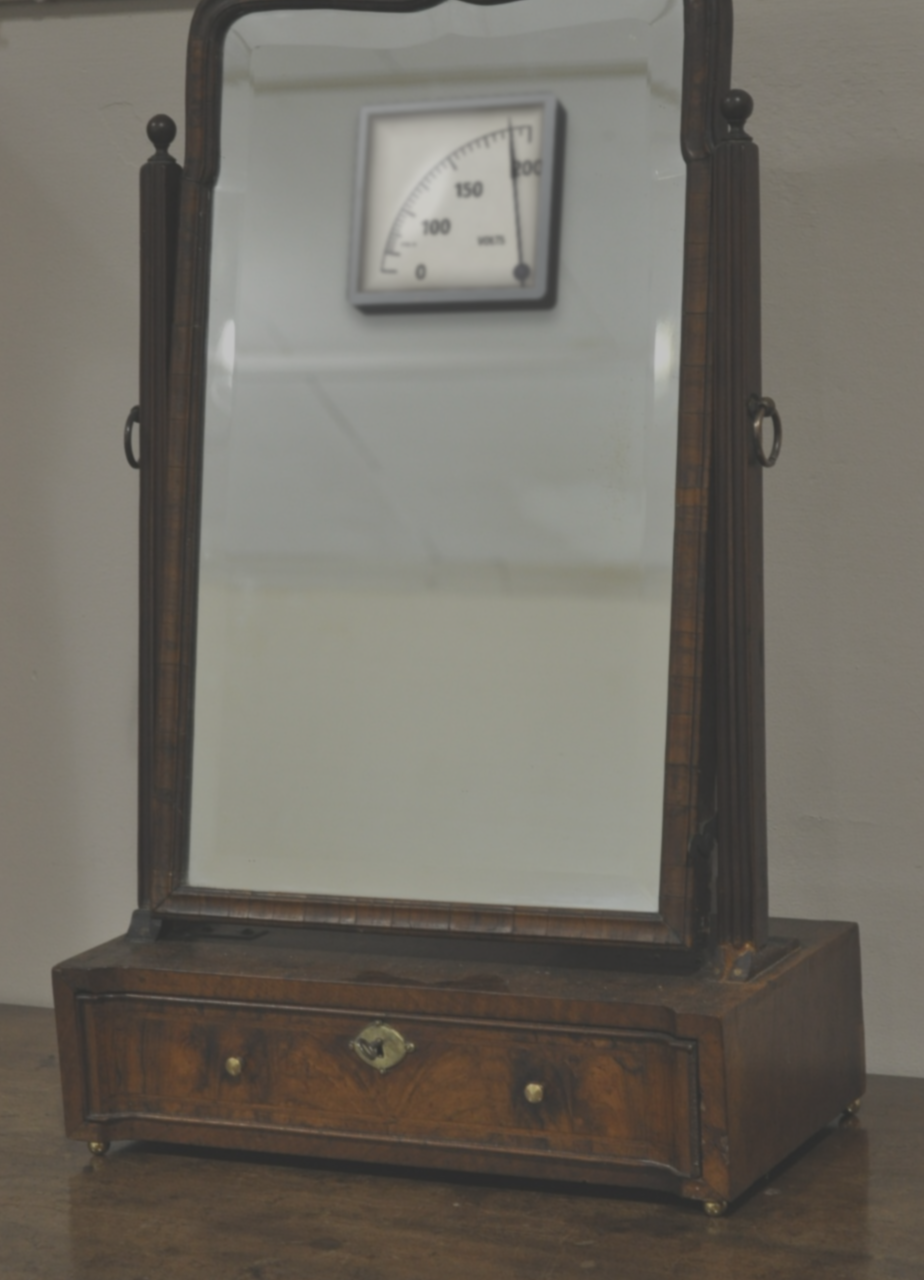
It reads 190 V
